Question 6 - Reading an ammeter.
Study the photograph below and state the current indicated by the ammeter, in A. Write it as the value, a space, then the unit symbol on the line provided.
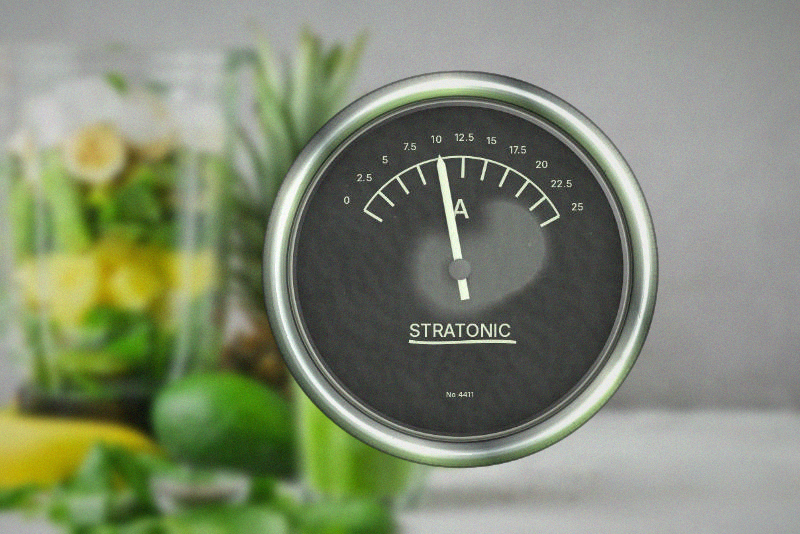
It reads 10 A
